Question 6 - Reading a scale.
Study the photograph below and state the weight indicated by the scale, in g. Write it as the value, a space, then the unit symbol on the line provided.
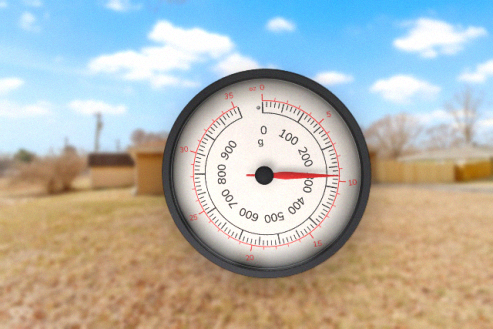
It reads 270 g
